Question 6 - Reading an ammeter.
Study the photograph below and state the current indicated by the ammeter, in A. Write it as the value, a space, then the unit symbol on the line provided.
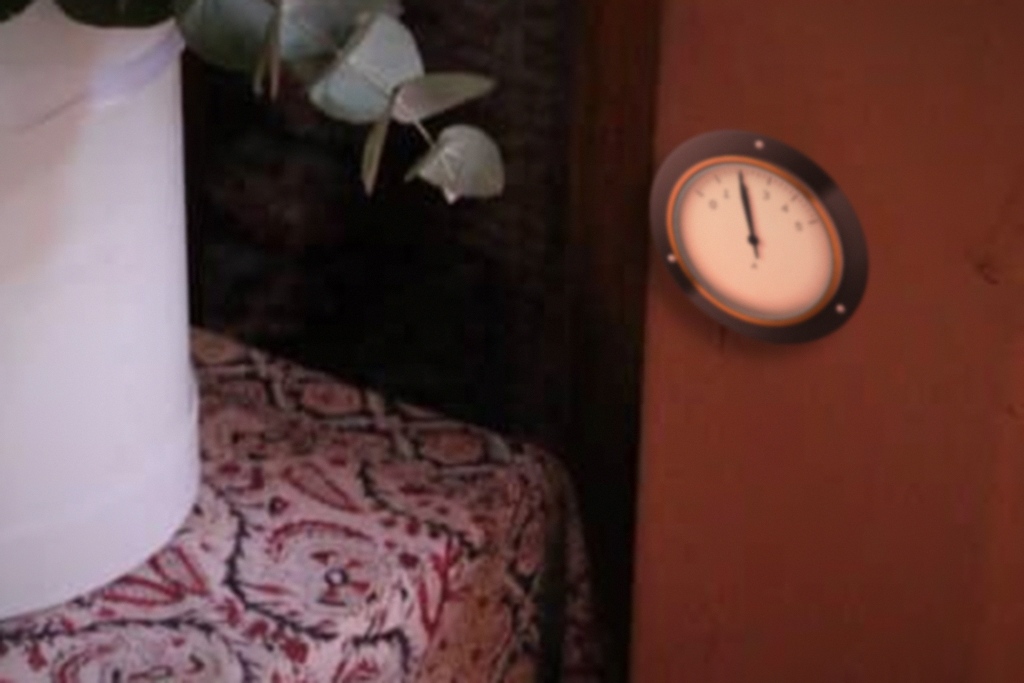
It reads 2 A
